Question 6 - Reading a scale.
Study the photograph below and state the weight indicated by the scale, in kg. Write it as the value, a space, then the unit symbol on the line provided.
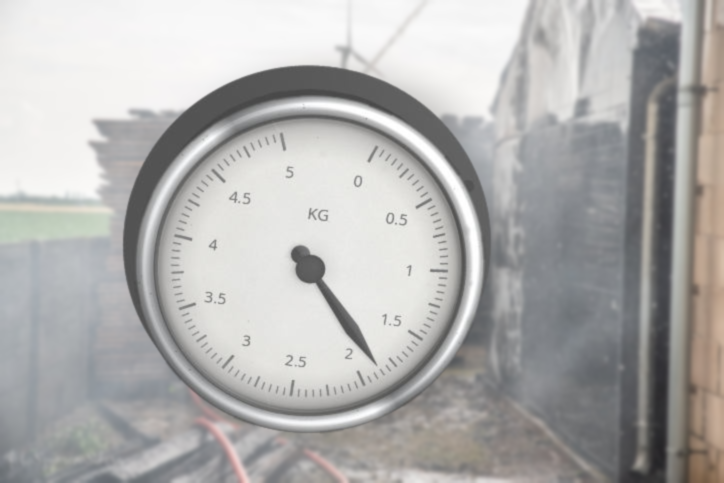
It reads 1.85 kg
